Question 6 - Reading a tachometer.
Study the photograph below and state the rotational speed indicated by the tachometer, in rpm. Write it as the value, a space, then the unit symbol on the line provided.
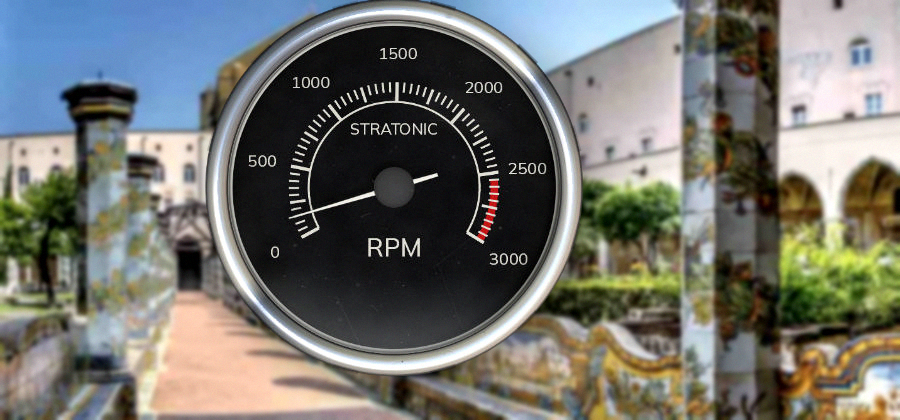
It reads 150 rpm
